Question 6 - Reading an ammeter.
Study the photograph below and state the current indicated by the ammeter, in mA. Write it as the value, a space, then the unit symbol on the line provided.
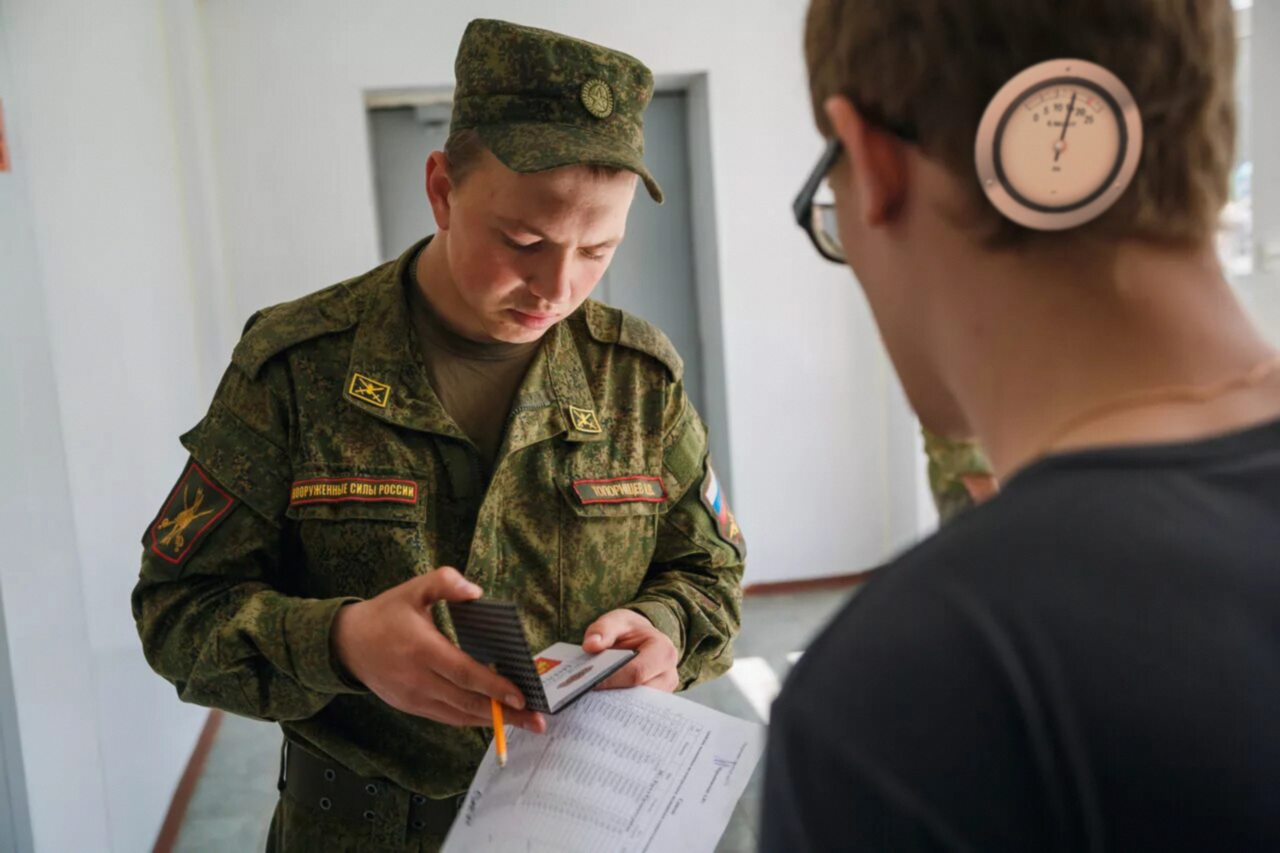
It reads 15 mA
